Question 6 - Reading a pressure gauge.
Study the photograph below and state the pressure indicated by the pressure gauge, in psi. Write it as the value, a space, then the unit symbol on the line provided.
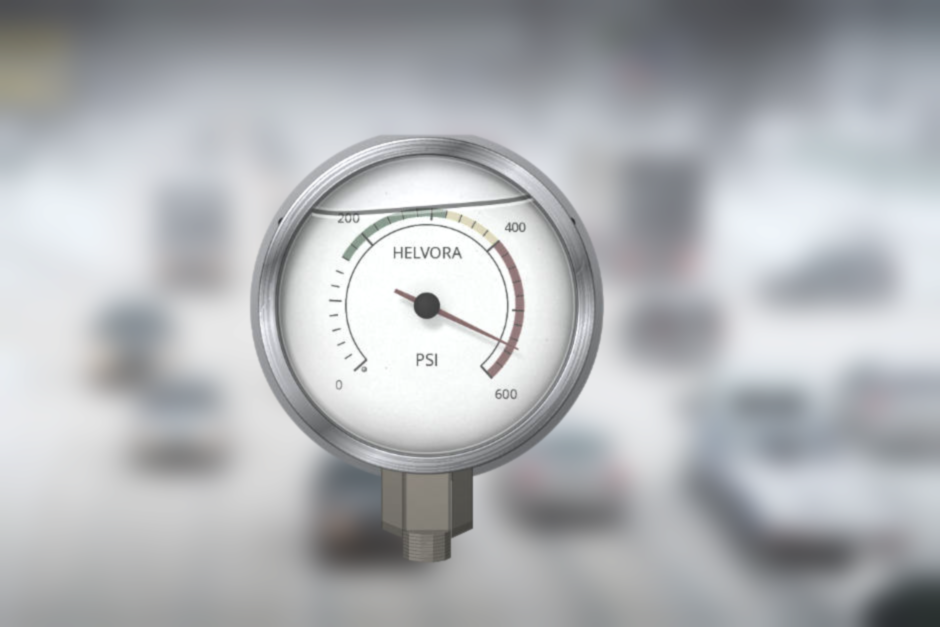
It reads 550 psi
